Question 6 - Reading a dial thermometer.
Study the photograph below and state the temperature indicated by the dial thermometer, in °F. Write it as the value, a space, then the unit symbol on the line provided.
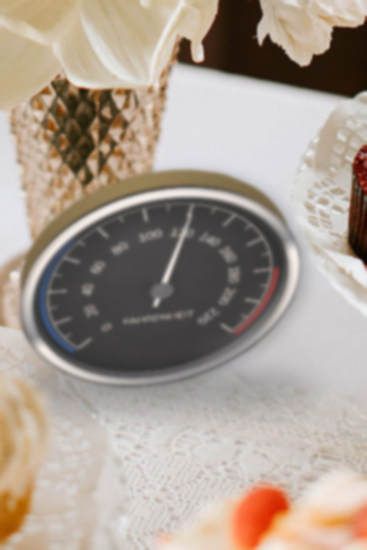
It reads 120 °F
